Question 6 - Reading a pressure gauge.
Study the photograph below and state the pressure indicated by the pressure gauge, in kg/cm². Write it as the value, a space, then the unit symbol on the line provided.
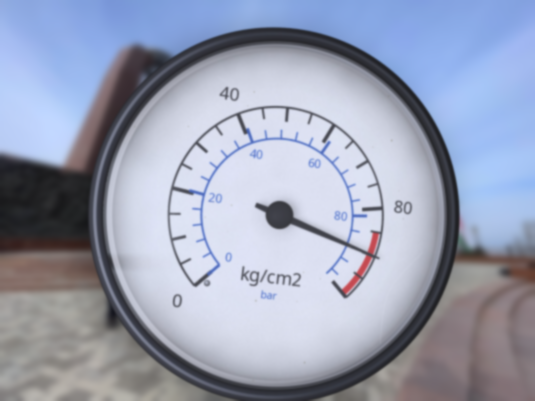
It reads 90 kg/cm²
